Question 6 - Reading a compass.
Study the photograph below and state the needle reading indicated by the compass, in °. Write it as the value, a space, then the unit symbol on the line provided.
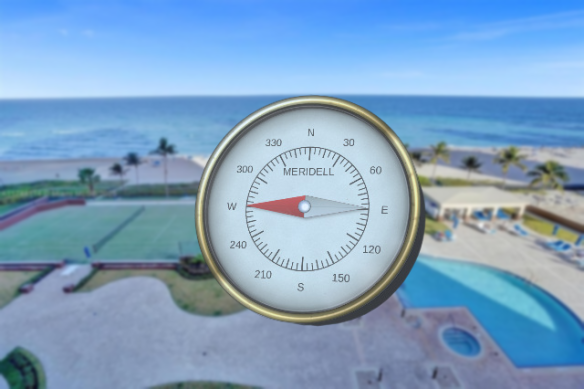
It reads 270 °
